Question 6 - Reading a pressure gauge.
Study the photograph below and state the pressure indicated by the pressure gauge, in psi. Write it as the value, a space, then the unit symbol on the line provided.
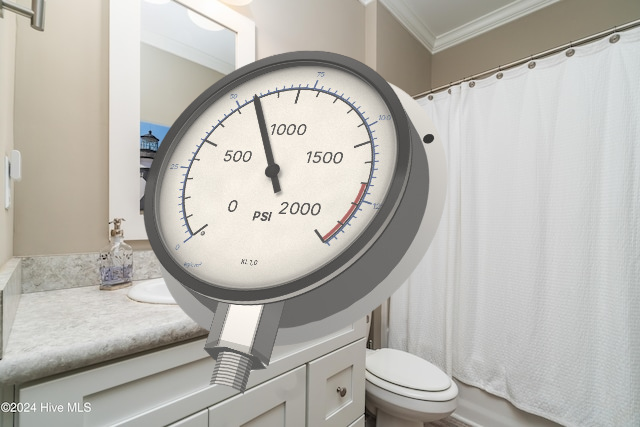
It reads 800 psi
